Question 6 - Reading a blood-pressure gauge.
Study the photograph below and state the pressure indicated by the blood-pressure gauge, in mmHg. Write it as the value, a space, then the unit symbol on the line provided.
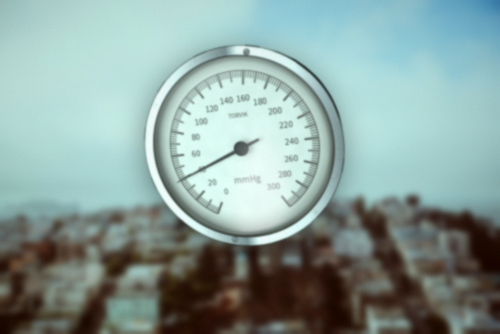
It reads 40 mmHg
